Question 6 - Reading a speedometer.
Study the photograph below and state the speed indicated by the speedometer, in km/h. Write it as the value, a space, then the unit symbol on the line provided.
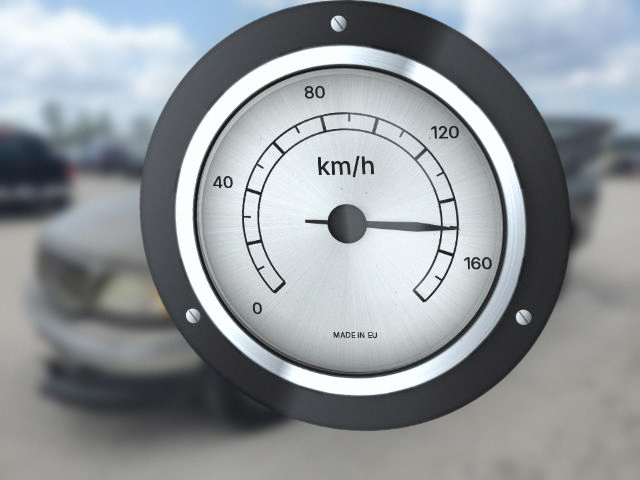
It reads 150 km/h
